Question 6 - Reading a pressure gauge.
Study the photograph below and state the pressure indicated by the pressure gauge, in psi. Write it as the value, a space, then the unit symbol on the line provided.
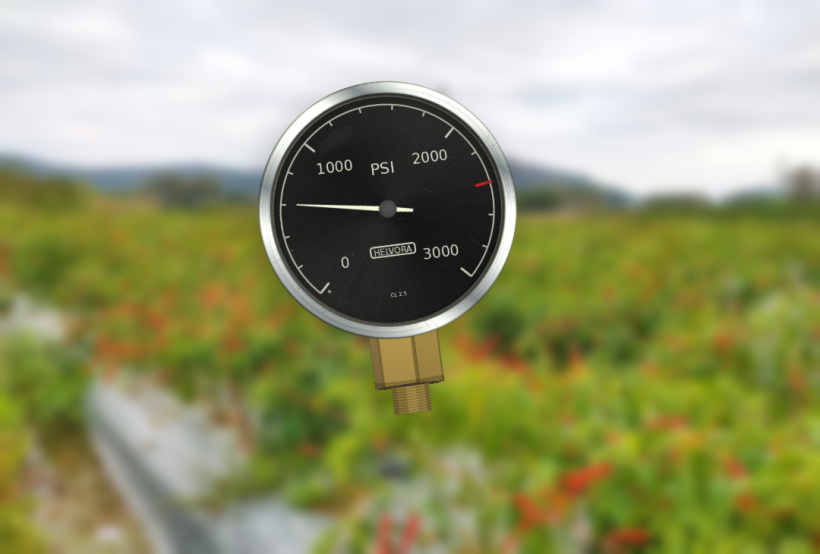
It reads 600 psi
